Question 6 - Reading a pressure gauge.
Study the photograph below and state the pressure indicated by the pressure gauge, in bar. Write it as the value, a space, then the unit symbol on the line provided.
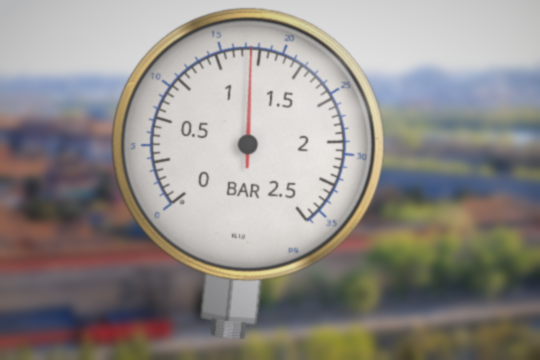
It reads 1.2 bar
